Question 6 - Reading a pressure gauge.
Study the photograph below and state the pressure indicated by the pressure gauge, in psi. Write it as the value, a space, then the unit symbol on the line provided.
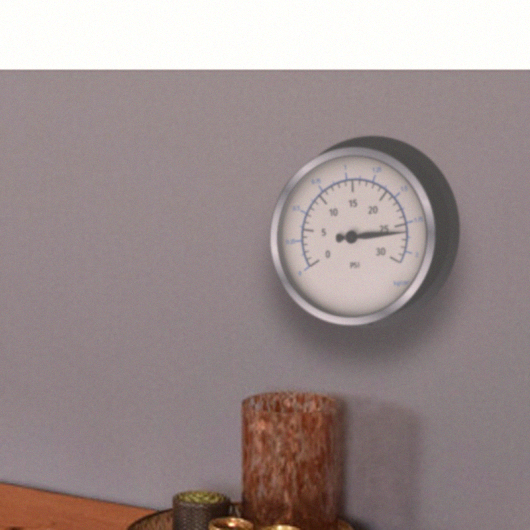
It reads 26 psi
